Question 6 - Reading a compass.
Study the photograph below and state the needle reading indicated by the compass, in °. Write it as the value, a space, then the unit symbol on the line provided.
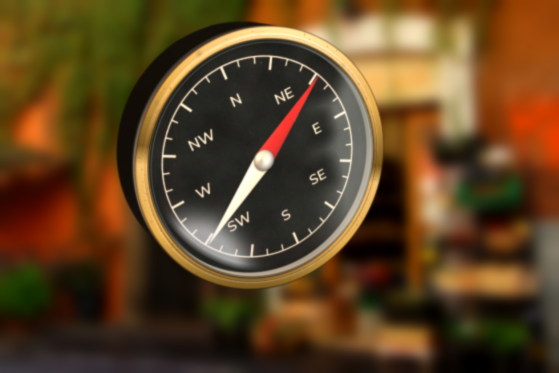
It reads 60 °
